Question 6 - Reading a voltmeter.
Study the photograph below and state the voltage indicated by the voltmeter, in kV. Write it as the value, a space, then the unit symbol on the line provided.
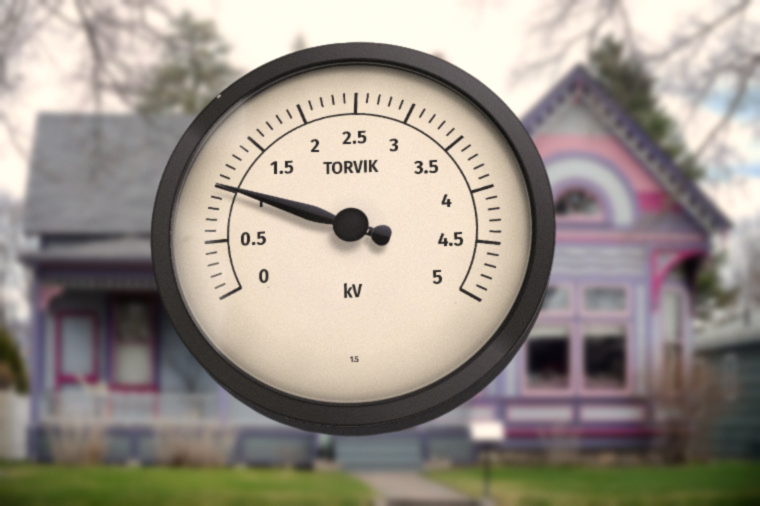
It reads 1 kV
